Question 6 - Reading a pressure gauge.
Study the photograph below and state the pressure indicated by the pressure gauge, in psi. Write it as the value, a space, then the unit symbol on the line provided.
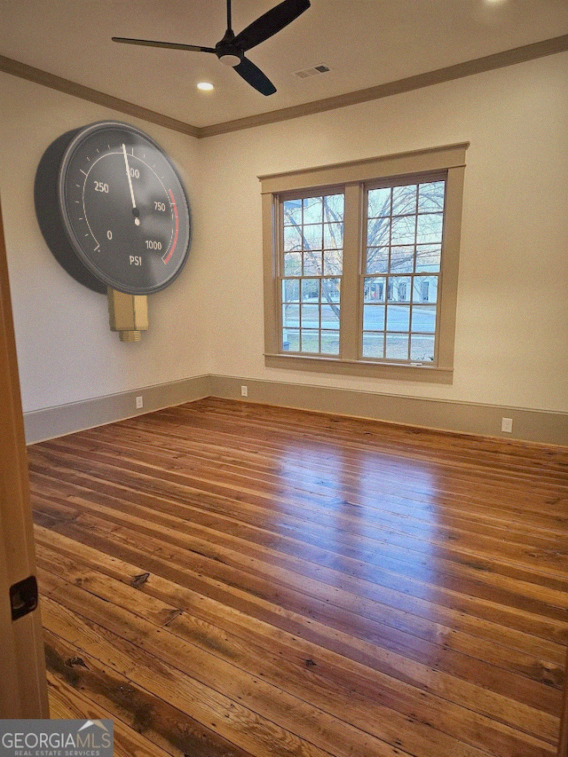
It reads 450 psi
